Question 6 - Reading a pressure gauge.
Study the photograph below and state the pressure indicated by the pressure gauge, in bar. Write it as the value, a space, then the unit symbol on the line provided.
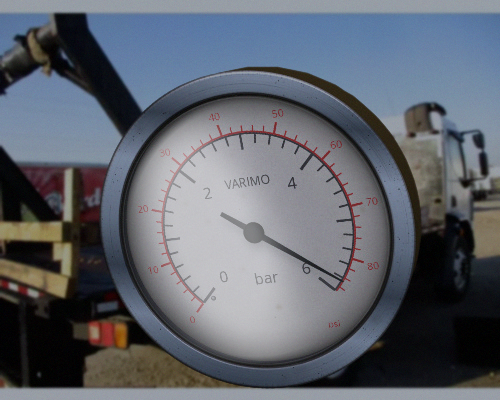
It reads 5.8 bar
